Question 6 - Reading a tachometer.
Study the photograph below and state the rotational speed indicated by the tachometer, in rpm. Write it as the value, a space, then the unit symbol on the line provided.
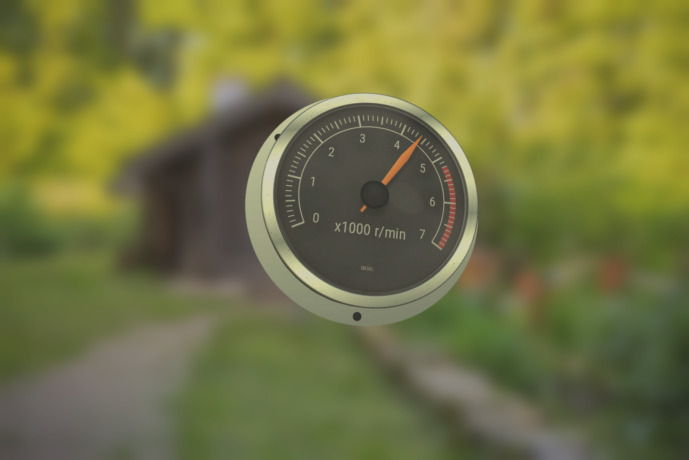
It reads 4400 rpm
